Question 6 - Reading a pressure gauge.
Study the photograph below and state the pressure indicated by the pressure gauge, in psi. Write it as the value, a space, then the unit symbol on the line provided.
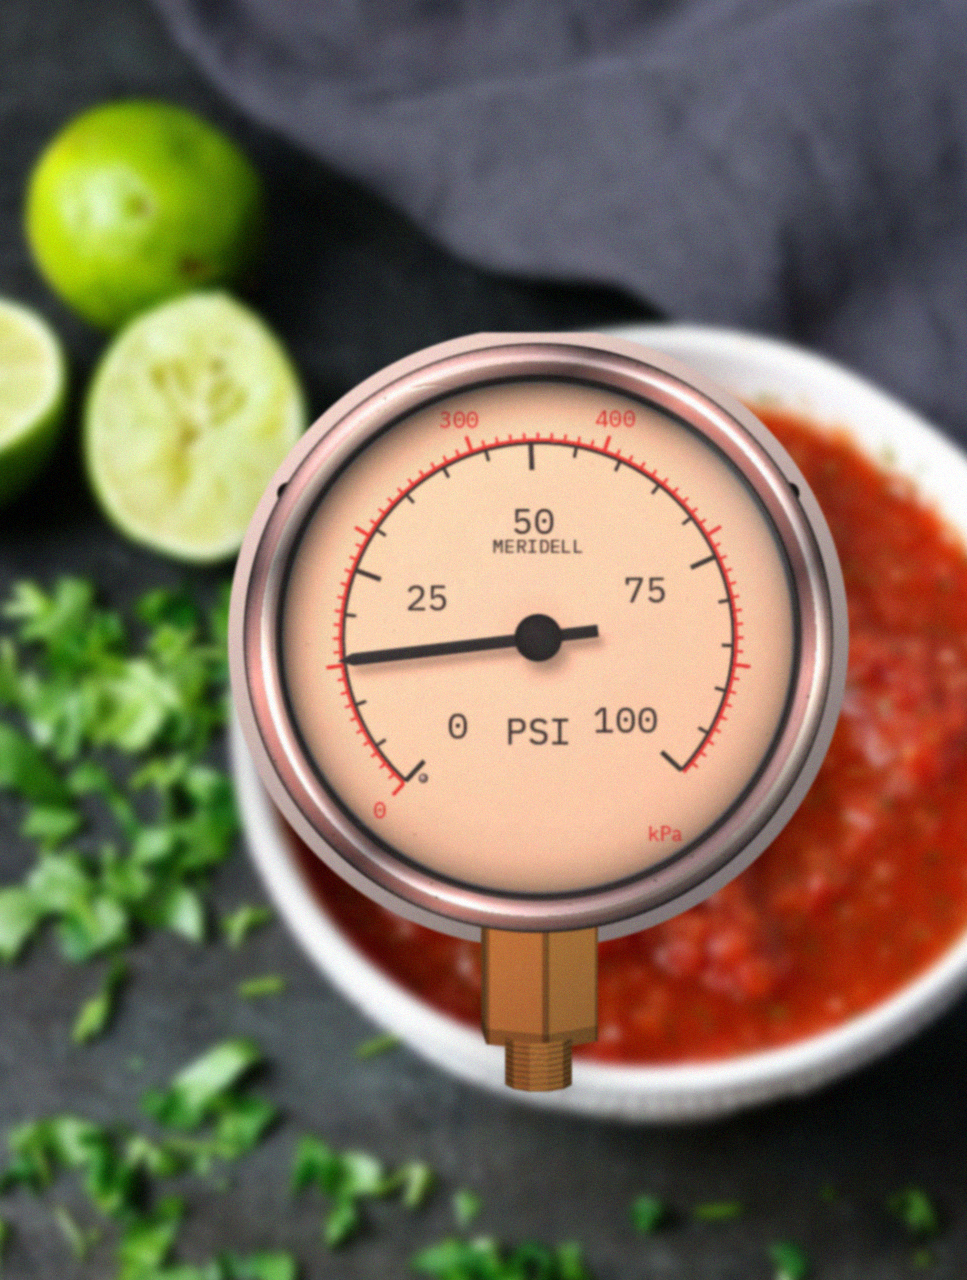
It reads 15 psi
